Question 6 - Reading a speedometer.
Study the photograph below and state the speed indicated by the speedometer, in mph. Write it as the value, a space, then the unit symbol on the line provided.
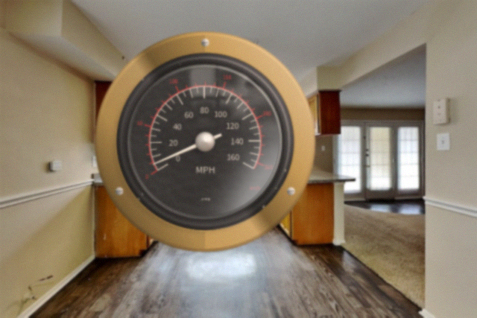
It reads 5 mph
